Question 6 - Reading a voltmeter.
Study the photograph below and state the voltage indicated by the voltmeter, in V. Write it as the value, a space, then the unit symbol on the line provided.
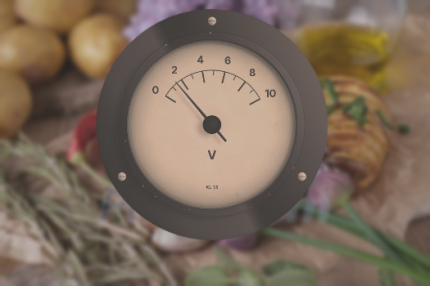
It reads 1.5 V
